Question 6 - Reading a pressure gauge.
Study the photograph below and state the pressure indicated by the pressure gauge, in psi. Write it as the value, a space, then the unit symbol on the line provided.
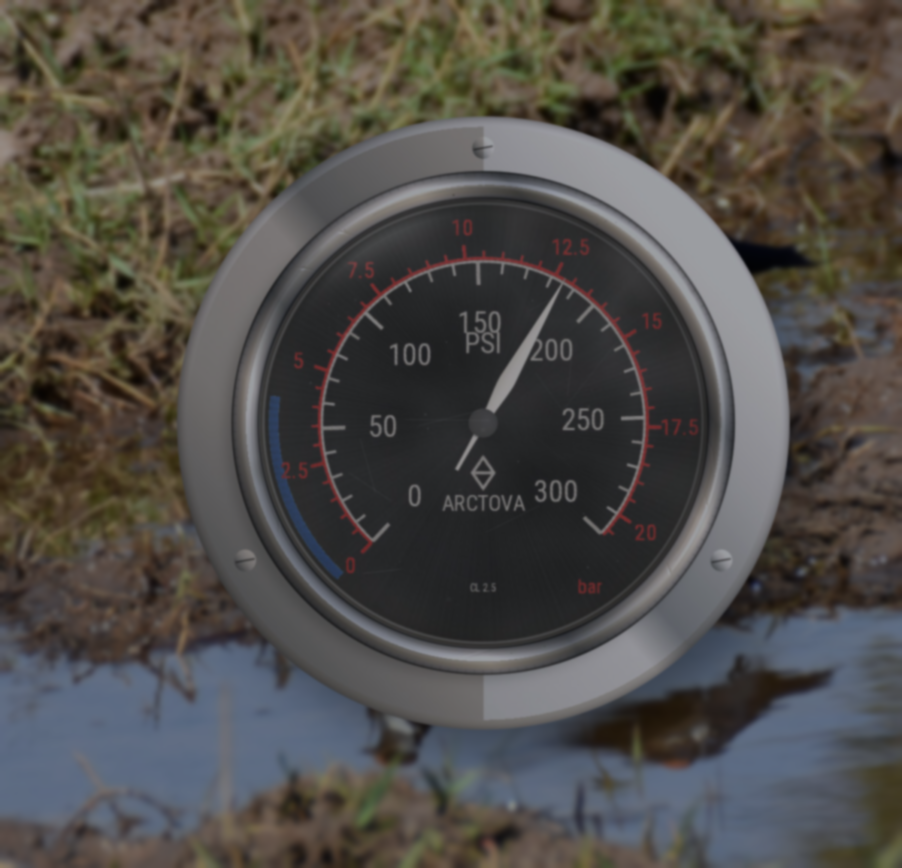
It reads 185 psi
